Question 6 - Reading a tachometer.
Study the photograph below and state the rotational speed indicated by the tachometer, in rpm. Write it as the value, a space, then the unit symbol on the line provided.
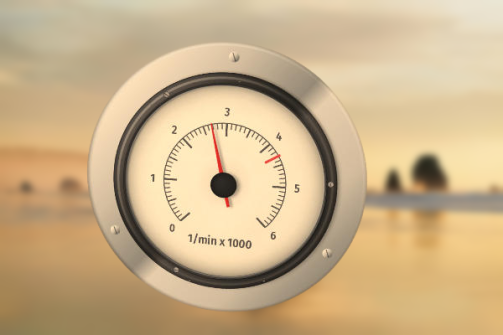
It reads 2700 rpm
